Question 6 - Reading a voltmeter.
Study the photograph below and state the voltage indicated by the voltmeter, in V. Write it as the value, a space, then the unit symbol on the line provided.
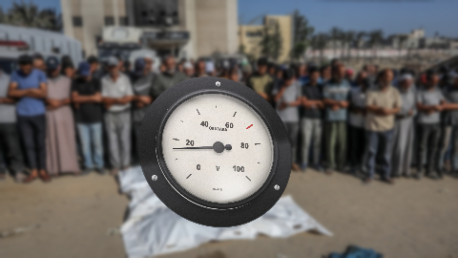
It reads 15 V
